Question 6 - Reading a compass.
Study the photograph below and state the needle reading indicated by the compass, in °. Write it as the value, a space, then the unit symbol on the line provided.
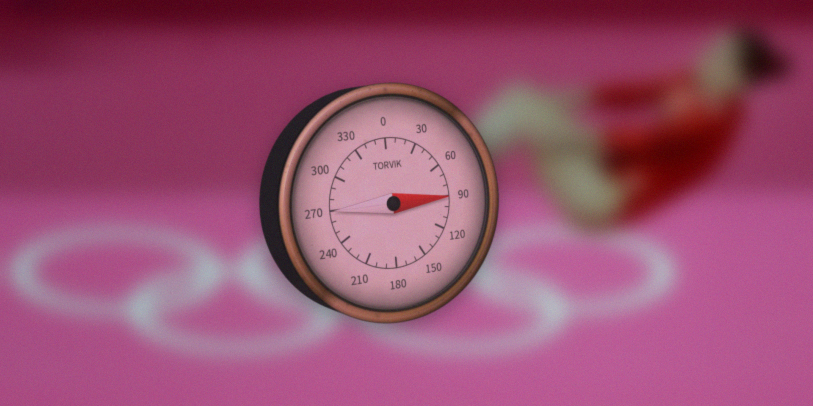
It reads 90 °
